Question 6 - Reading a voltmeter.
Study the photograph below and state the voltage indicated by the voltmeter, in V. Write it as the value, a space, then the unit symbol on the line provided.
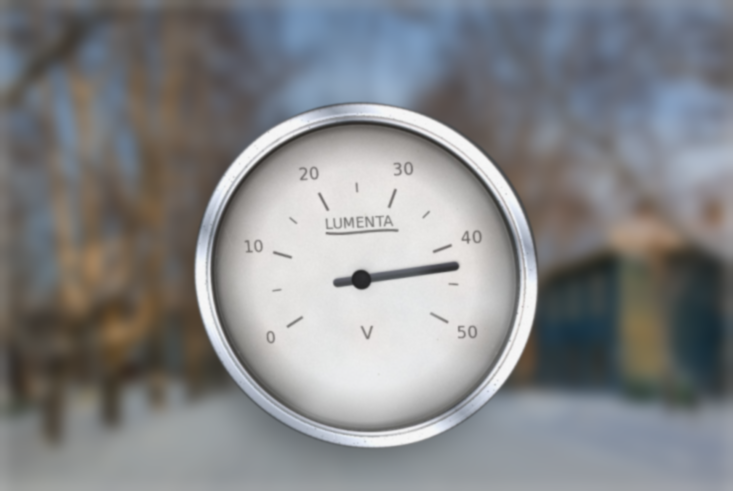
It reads 42.5 V
